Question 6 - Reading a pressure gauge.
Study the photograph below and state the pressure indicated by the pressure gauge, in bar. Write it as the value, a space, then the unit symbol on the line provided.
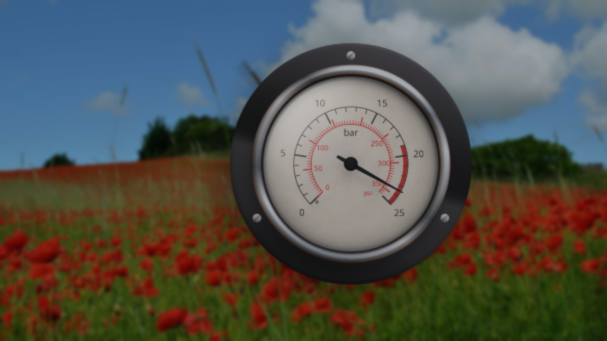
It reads 23.5 bar
